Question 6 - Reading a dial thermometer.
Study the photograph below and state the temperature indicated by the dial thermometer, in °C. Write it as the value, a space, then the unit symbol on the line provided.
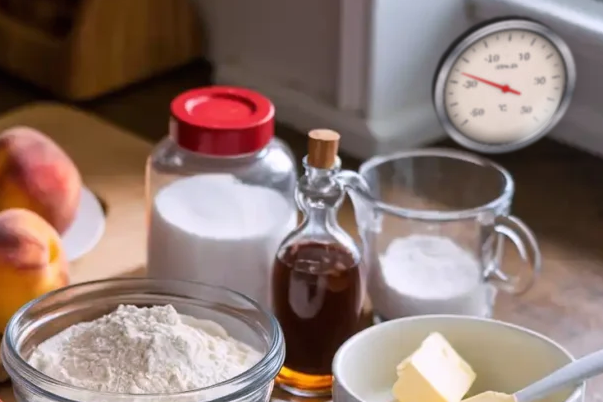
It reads -25 °C
